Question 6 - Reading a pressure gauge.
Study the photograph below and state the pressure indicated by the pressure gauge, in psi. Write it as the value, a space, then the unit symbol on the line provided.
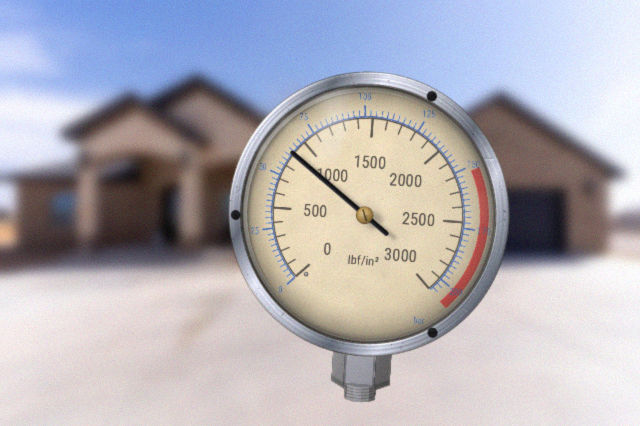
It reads 900 psi
